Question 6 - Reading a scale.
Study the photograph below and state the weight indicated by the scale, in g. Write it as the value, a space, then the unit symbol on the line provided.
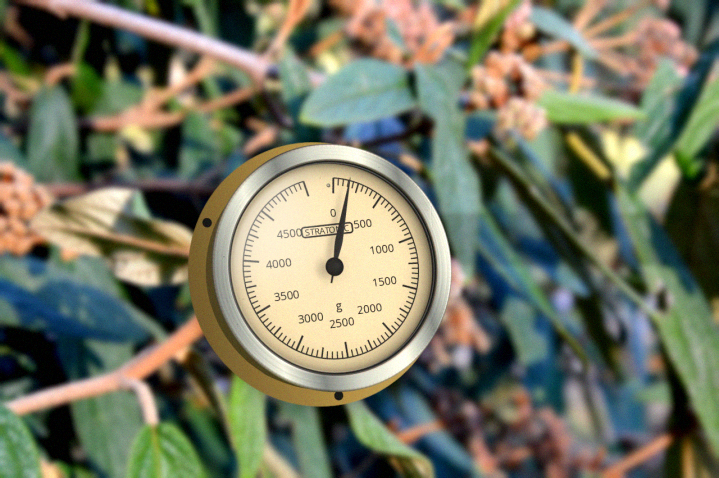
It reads 150 g
